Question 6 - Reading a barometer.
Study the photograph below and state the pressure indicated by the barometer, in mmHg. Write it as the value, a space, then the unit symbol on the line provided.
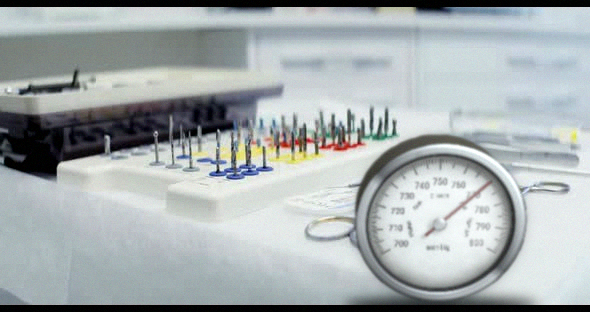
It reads 770 mmHg
